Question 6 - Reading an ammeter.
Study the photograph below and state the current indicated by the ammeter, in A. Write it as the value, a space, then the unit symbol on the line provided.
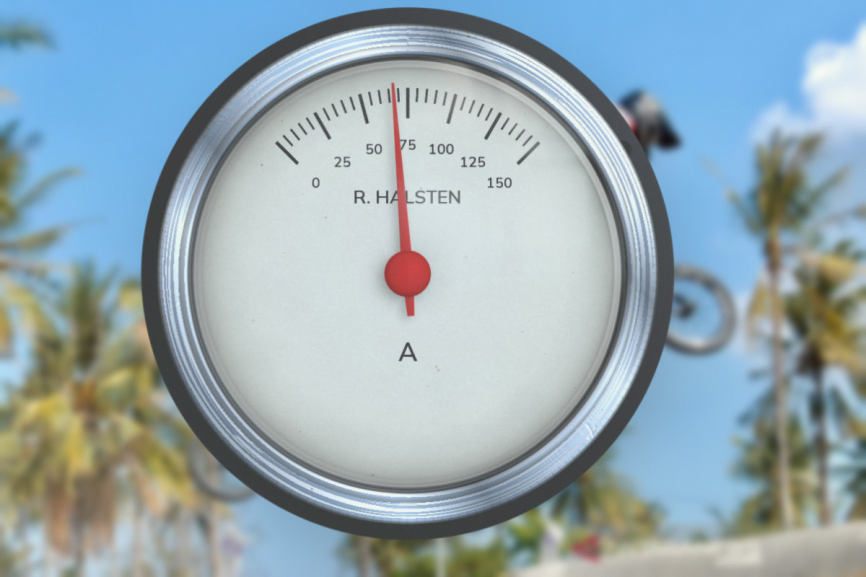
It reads 67.5 A
